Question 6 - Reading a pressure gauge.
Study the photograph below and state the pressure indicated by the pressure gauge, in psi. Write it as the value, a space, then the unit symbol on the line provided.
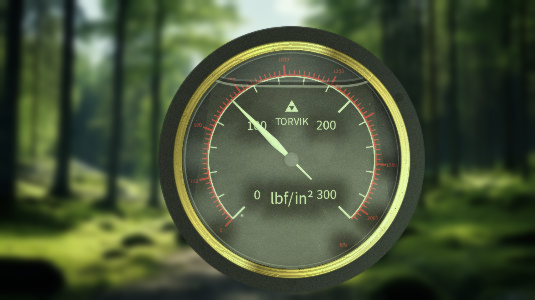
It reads 100 psi
